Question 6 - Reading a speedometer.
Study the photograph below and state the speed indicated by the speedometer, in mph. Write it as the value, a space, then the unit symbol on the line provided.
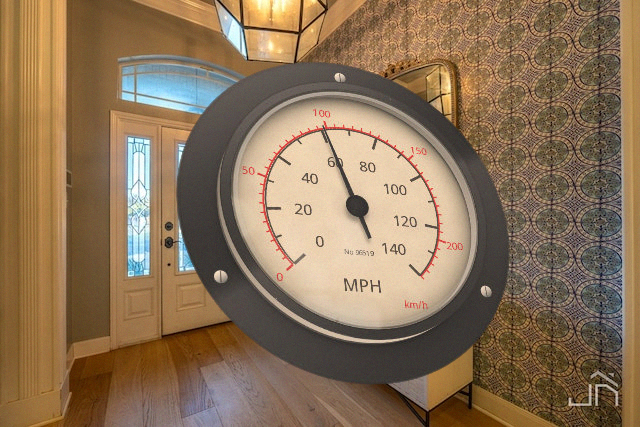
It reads 60 mph
